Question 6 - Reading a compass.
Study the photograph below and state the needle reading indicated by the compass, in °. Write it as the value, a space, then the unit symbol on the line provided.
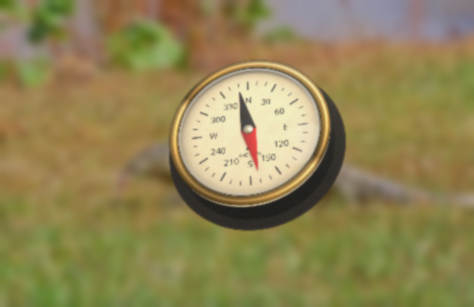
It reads 170 °
